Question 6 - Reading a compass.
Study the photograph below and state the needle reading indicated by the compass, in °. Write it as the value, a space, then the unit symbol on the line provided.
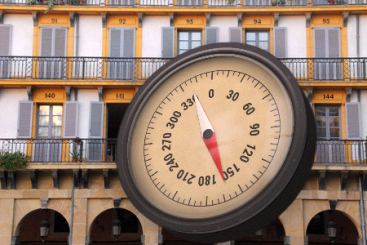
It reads 160 °
